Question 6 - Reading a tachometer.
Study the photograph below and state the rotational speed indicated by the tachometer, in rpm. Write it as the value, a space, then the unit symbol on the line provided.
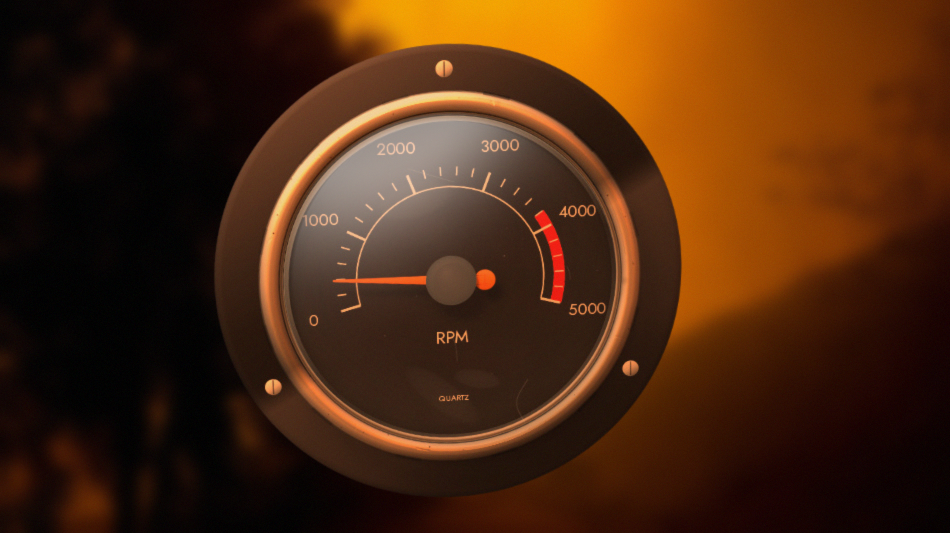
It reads 400 rpm
